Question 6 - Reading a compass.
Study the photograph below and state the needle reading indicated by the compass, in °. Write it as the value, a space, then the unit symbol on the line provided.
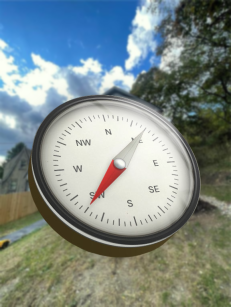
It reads 225 °
